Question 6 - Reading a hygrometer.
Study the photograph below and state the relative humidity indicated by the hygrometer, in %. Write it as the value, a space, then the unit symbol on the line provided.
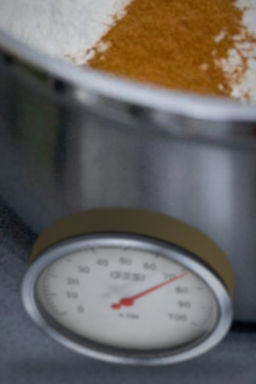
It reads 70 %
